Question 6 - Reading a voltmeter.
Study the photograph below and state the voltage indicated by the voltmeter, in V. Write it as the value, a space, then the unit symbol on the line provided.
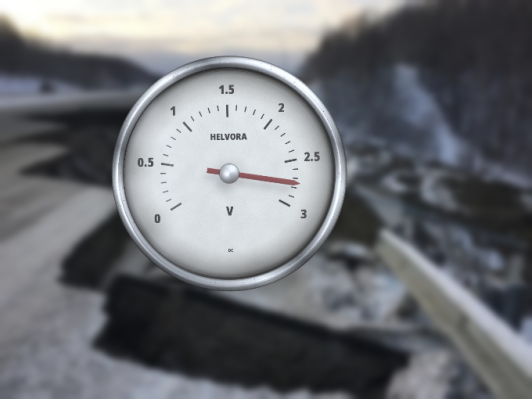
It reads 2.75 V
